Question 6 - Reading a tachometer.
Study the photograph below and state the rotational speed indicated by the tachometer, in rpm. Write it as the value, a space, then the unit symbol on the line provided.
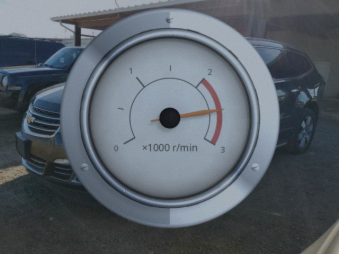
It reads 2500 rpm
